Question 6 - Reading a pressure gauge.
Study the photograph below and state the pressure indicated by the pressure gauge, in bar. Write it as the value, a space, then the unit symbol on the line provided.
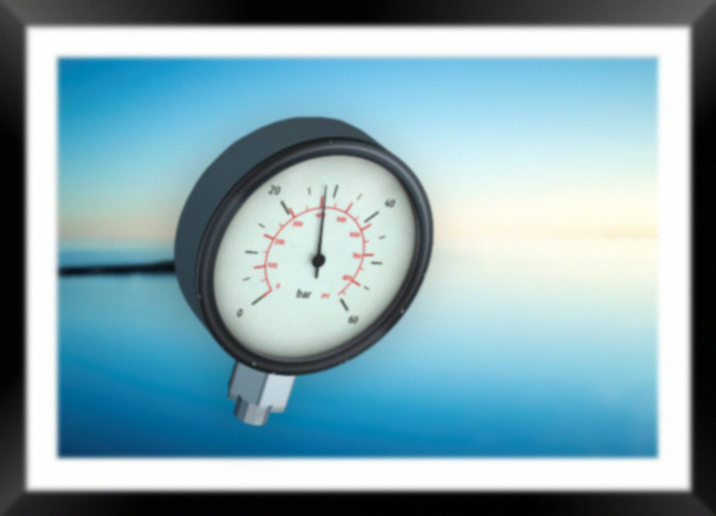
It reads 27.5 bar
